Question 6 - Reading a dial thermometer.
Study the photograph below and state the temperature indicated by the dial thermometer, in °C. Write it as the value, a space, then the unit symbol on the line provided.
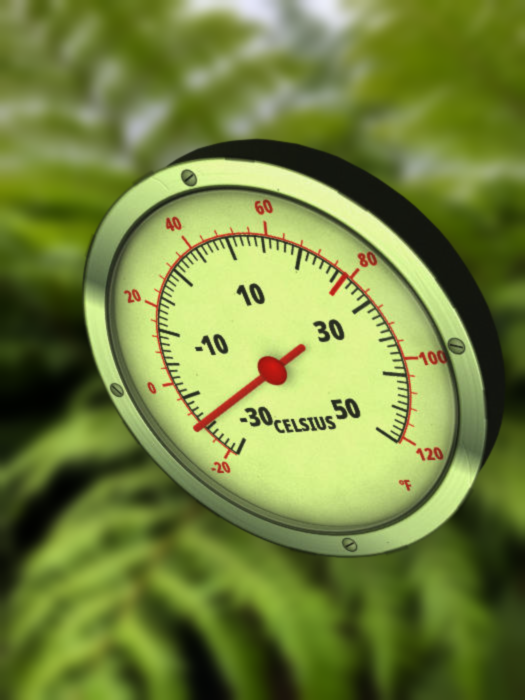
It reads -24 °C
